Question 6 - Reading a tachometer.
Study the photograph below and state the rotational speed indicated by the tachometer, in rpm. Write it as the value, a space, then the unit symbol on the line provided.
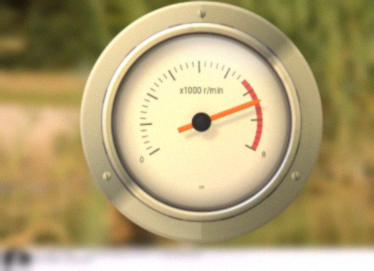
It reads 6400 rpm
